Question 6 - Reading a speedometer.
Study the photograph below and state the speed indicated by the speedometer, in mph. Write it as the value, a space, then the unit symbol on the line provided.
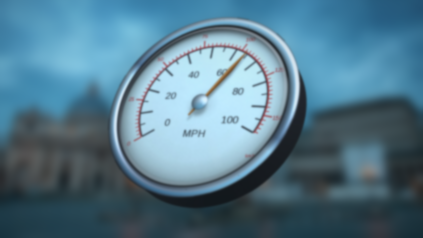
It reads 65 mph
